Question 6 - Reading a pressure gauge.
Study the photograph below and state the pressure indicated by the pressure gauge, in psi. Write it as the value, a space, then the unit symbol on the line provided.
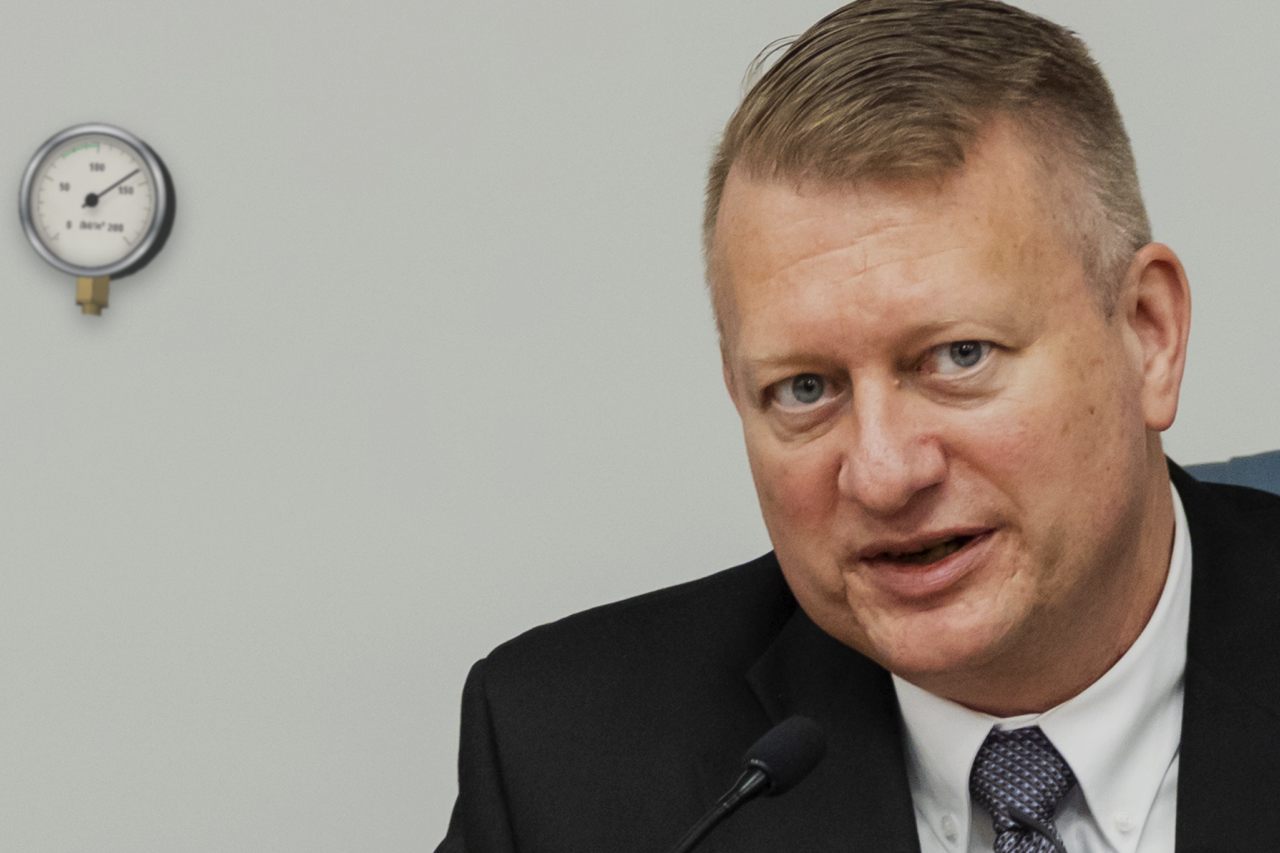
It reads 140 psi
